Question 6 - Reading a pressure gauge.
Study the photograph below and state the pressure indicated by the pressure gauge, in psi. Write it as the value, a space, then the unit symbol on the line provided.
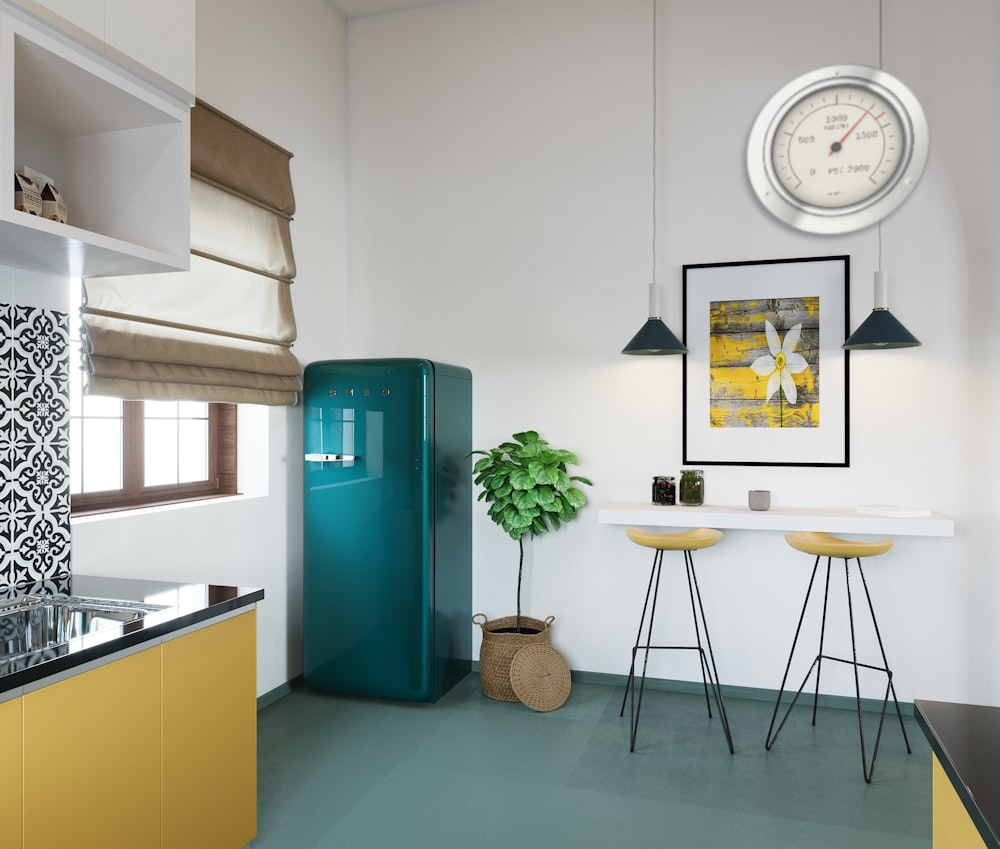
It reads 1300 psi
